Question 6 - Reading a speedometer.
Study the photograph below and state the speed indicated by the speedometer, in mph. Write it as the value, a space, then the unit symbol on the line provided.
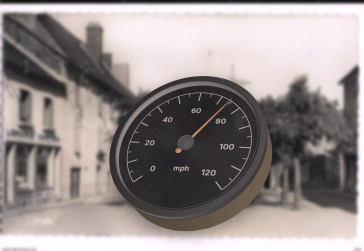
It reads 75 mph
